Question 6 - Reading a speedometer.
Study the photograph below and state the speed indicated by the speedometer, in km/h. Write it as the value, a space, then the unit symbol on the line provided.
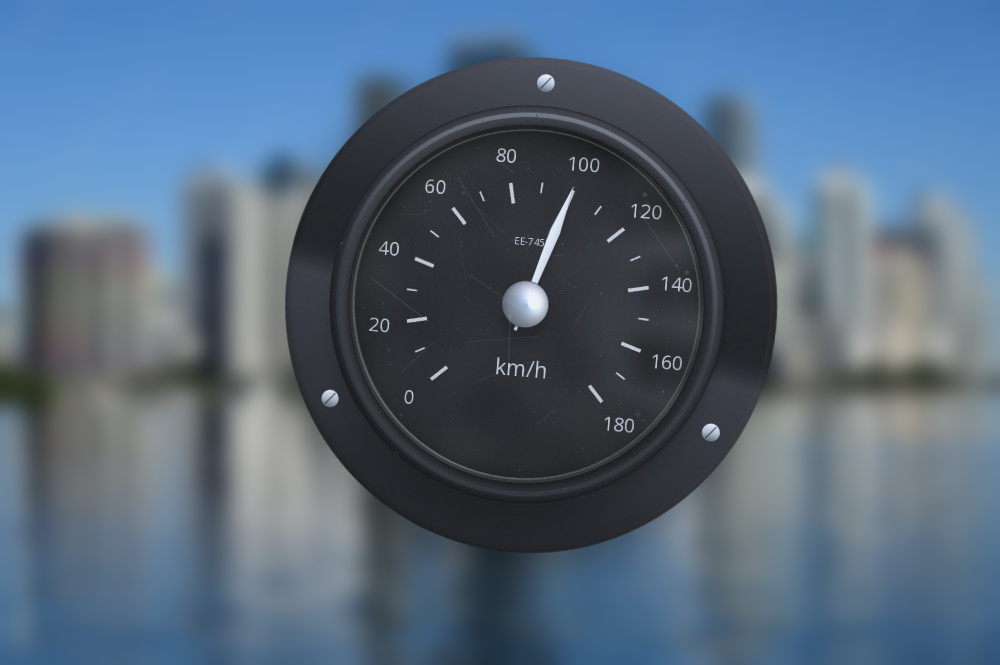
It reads 100 km/h
